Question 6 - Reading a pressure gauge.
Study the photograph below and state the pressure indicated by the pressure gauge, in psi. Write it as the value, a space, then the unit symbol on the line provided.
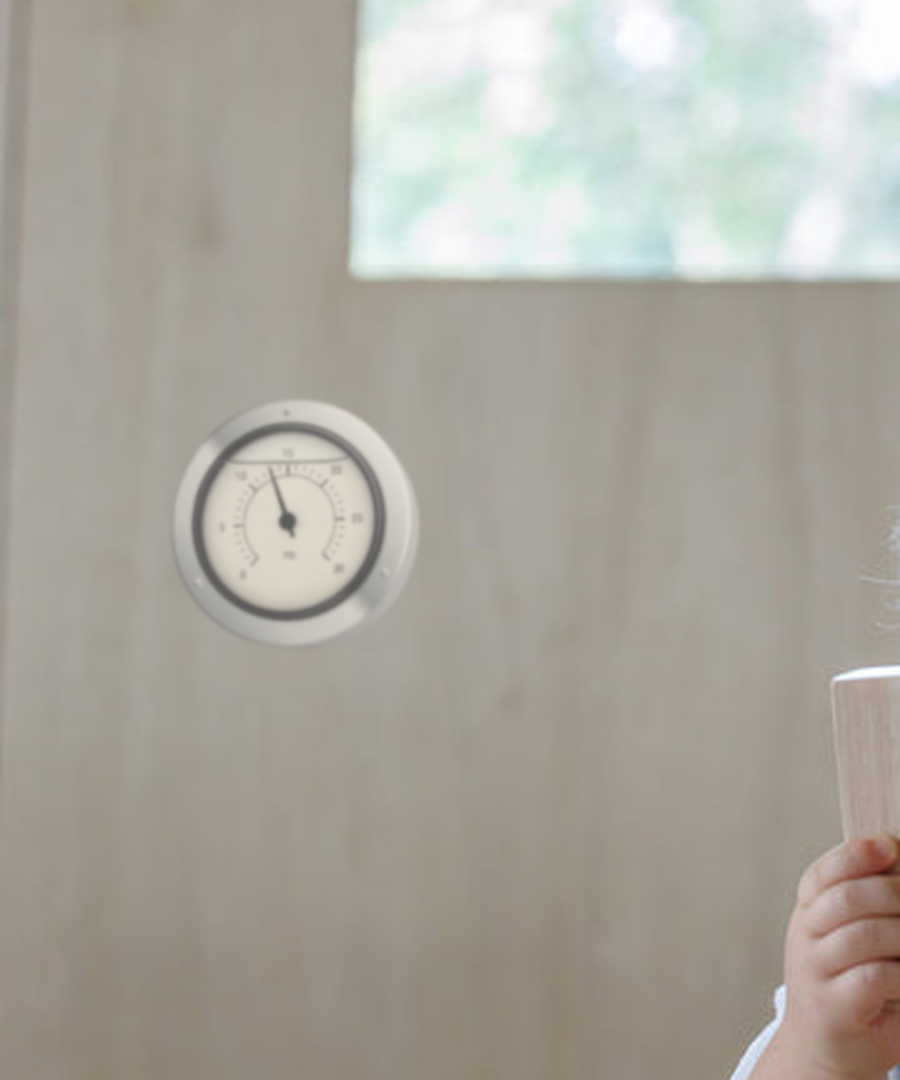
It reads 13 psi
